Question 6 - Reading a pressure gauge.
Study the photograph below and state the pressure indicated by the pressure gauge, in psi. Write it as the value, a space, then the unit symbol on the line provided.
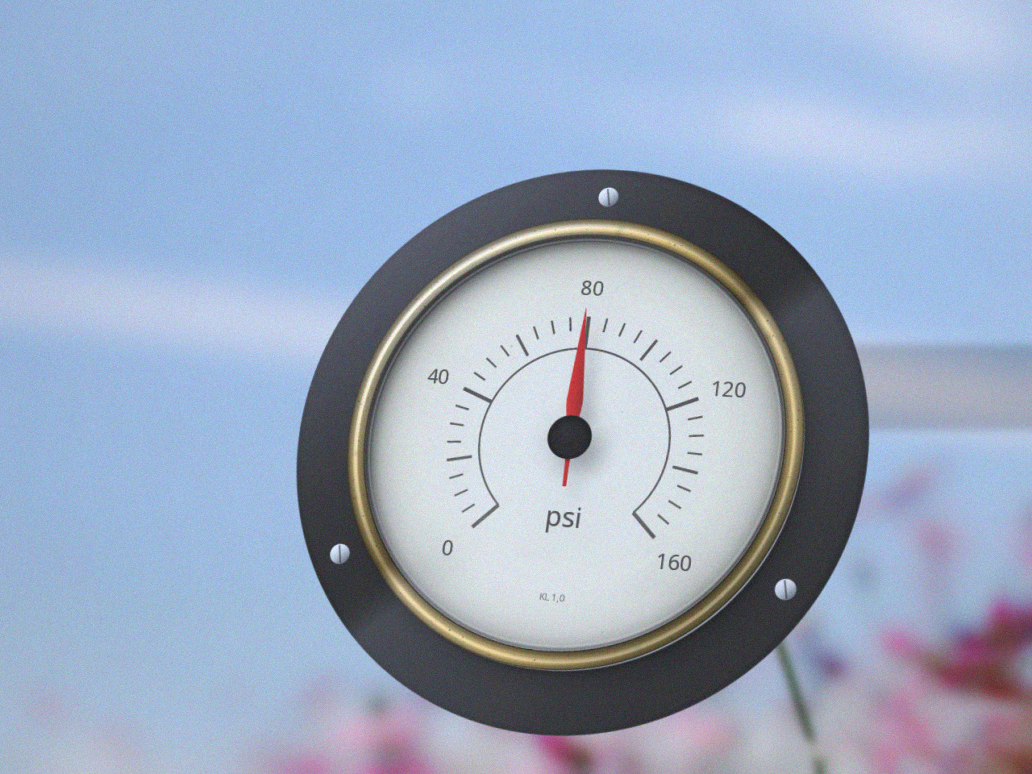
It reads 80 psi
